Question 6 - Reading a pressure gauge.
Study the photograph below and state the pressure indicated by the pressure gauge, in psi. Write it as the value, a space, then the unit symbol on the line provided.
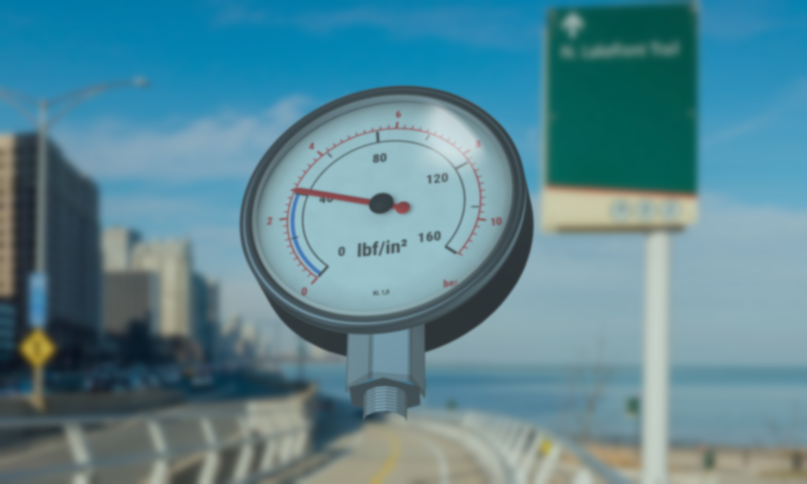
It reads 40 psi
